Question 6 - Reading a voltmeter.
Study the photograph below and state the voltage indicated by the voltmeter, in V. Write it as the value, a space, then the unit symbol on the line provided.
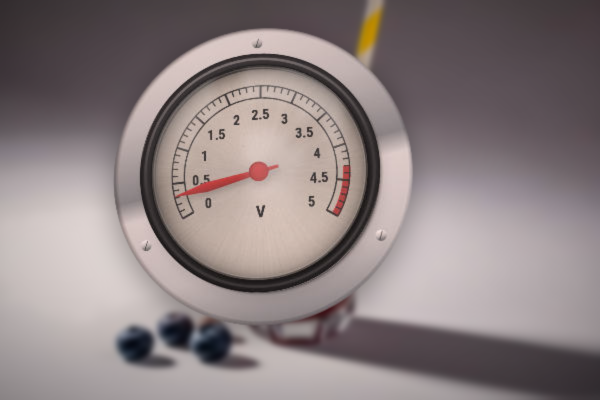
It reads 0.3 V
